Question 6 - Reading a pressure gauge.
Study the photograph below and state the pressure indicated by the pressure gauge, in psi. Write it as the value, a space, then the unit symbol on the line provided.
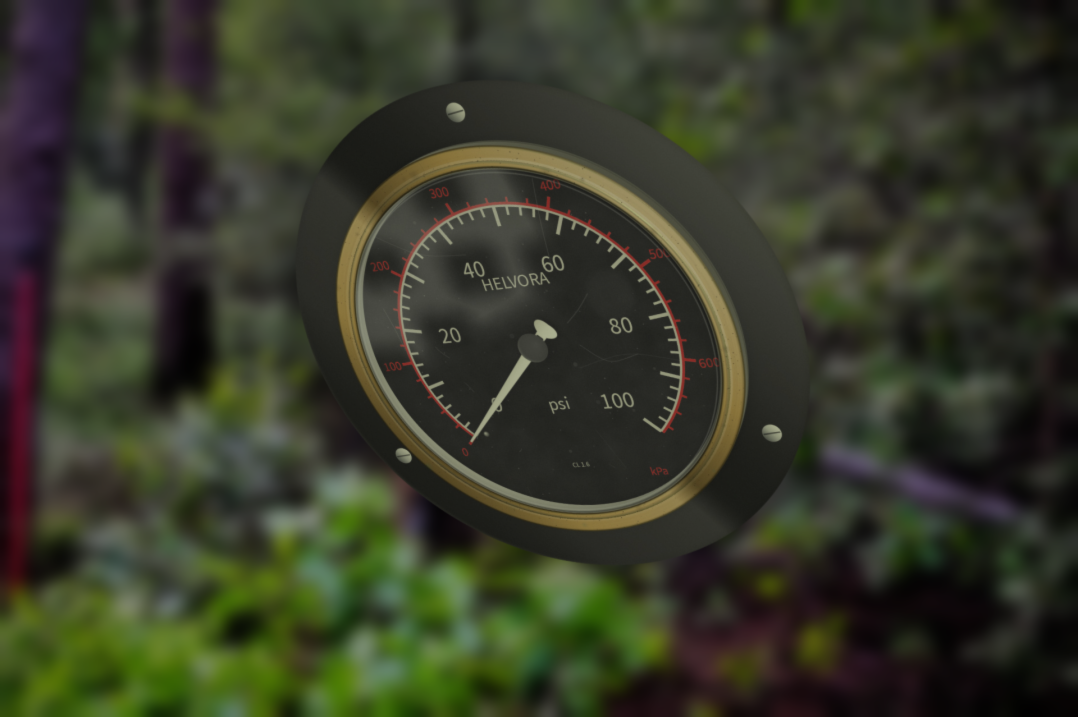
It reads 0 psi
